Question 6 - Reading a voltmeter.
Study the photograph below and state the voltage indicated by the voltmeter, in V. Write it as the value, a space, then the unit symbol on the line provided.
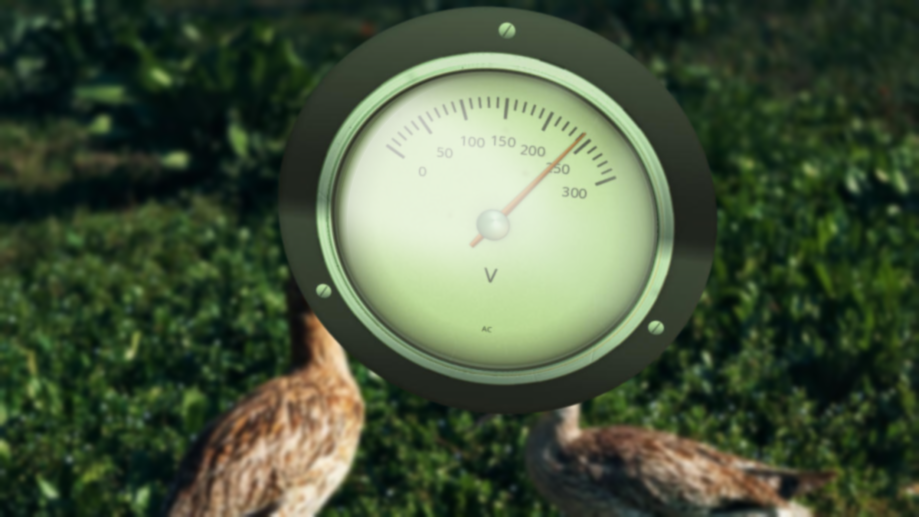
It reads 240 V
